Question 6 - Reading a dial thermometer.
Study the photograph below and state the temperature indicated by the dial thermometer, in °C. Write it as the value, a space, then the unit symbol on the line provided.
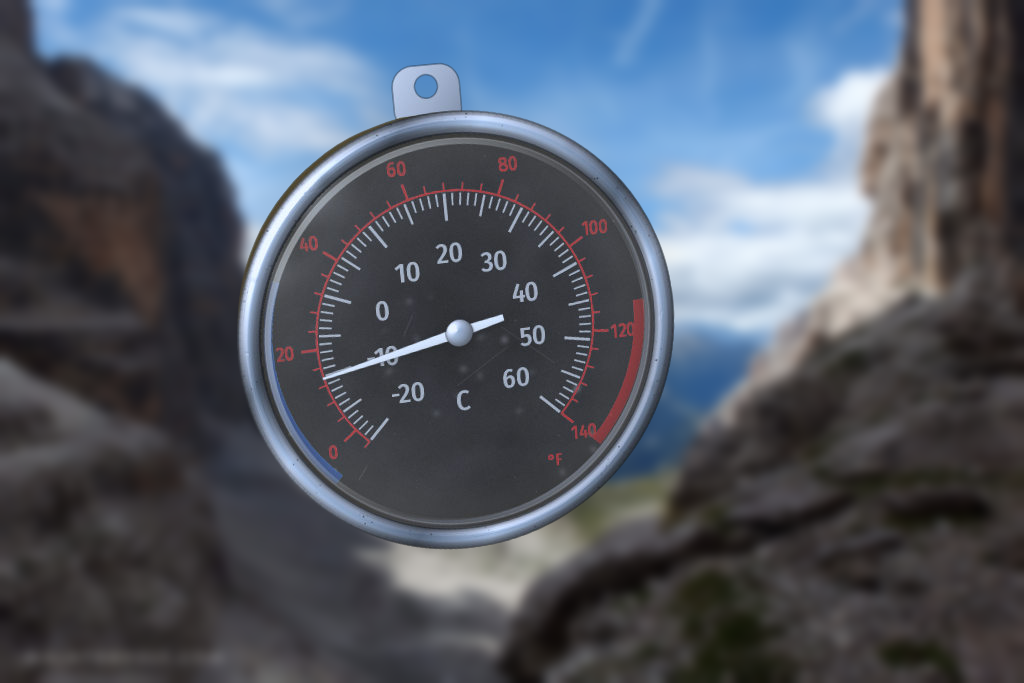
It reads -10 °C
